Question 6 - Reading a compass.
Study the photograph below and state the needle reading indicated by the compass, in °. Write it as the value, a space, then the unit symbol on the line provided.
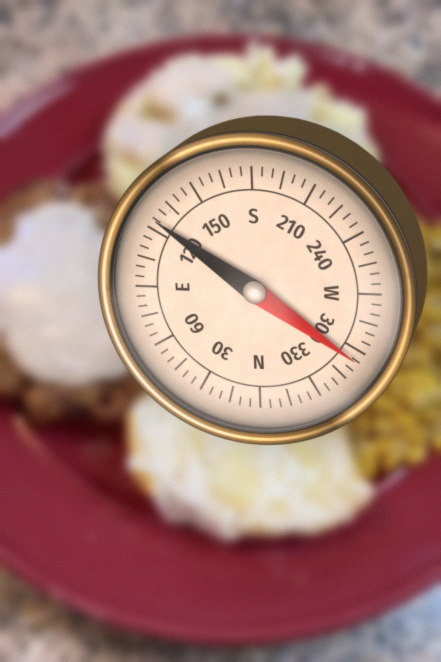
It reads 305 °
